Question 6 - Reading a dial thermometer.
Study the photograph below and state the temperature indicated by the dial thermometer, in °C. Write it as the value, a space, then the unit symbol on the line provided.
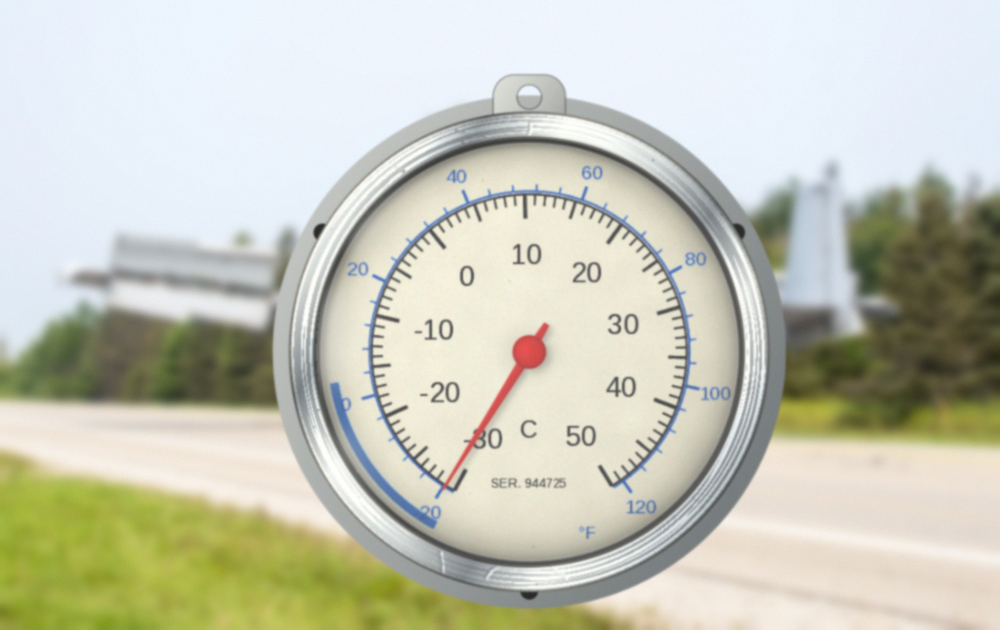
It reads -29 °C
